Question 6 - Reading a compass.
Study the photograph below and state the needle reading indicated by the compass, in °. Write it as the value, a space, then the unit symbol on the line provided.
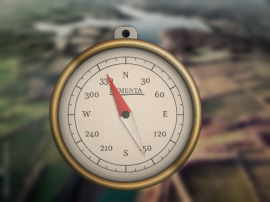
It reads 335 °
